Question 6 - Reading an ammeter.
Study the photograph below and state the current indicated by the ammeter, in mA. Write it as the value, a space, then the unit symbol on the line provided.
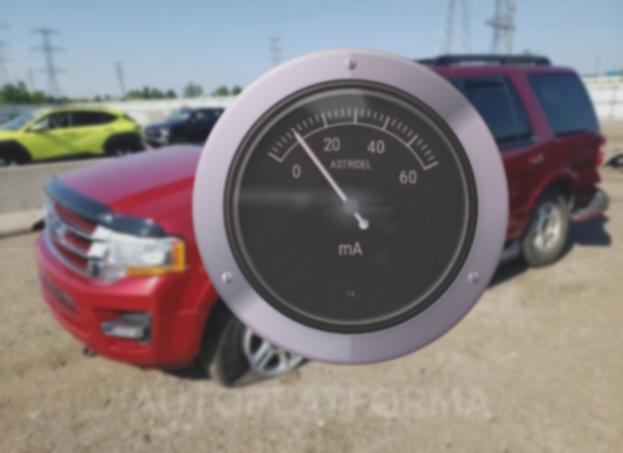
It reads 10 mA
